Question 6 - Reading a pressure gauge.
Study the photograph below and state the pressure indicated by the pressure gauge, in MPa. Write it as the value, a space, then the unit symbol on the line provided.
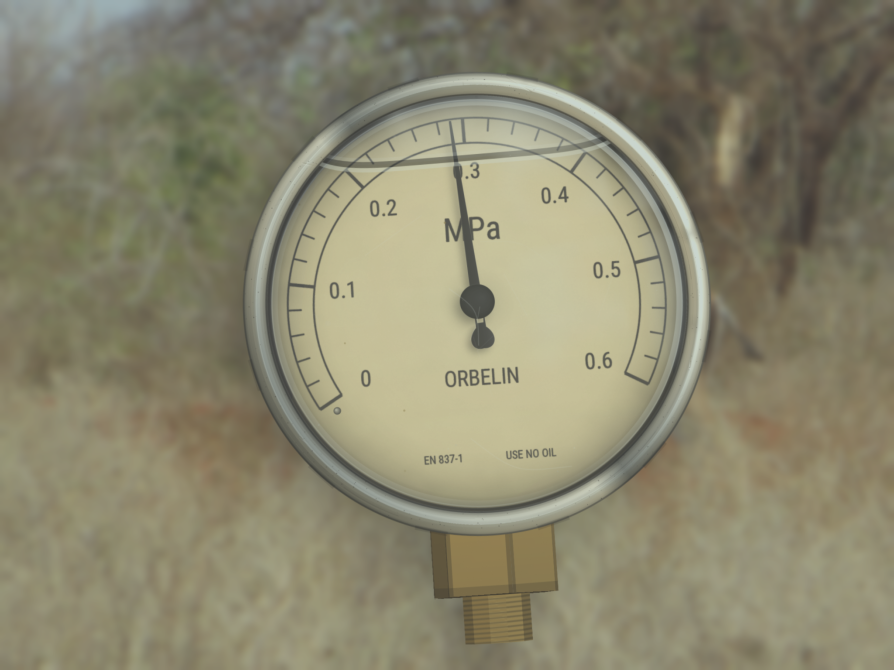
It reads 0.29 MPa
